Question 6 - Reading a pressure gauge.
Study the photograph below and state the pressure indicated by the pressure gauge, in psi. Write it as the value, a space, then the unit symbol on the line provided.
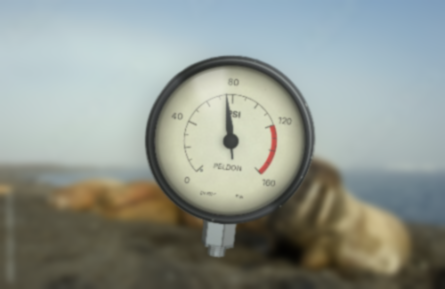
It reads 75 psi
